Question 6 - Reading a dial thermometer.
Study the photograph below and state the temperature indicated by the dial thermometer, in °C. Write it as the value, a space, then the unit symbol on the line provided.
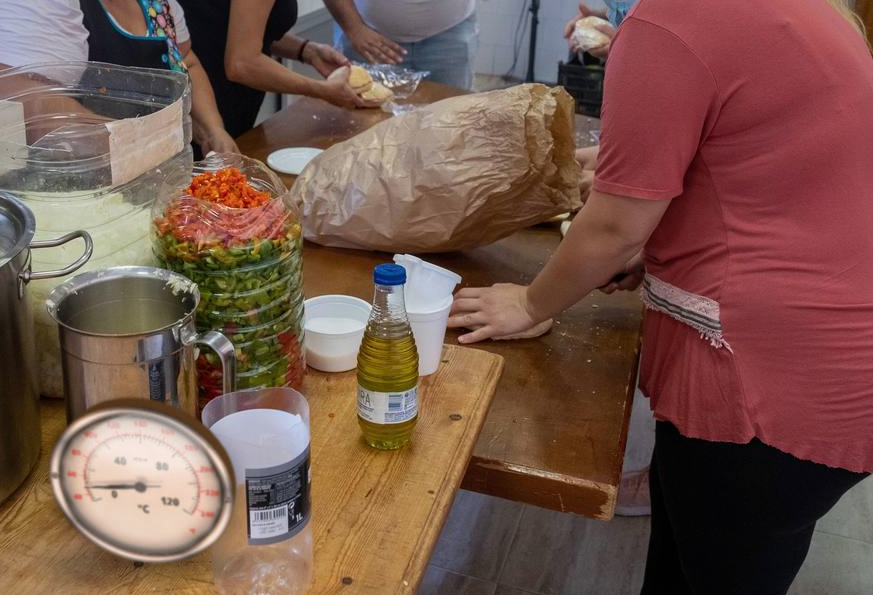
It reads 10 °C
